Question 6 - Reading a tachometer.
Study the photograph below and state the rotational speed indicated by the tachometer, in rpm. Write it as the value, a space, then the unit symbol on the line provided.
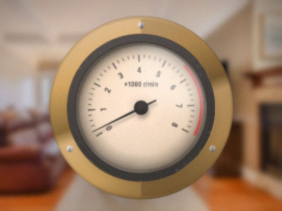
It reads 200 rpm
